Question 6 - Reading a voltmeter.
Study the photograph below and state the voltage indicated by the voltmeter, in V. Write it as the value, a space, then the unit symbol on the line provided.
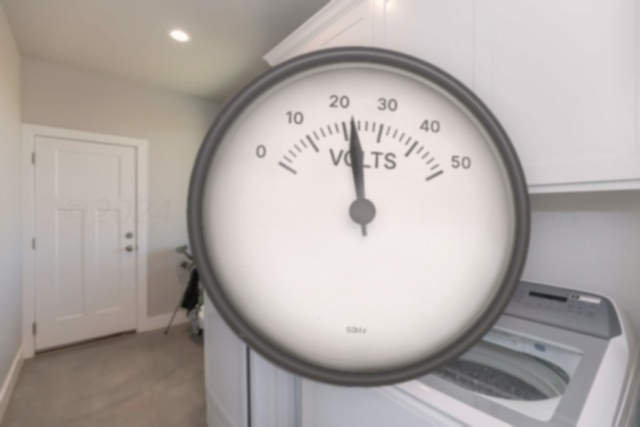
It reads 22 V
